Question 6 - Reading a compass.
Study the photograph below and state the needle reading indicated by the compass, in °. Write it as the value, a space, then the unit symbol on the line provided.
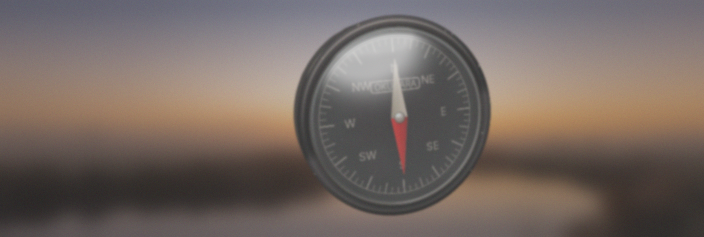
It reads 180 °
